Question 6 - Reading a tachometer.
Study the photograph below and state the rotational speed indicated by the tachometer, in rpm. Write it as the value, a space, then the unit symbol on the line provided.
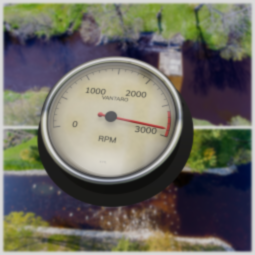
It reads 2900 rpm
